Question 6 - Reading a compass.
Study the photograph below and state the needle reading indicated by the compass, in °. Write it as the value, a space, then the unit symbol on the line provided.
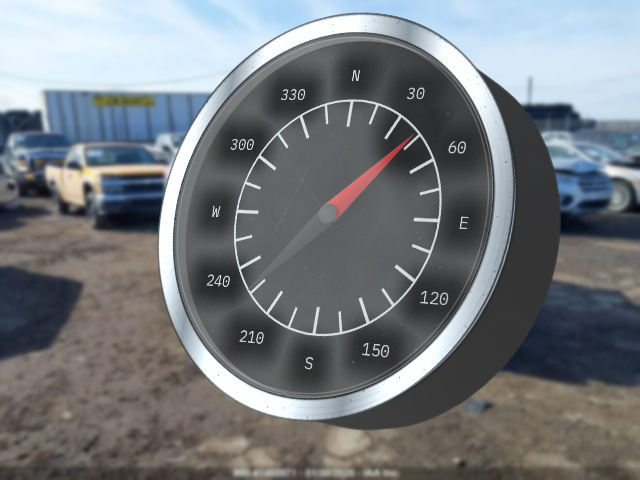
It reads 45 °
